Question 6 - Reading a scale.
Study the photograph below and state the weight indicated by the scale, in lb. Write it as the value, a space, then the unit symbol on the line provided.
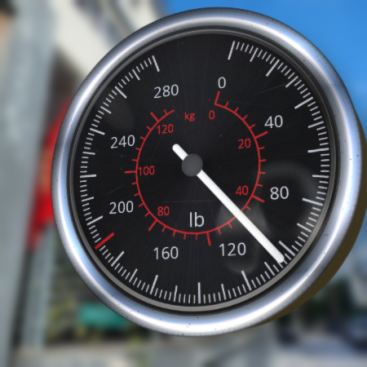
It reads 104 lb
